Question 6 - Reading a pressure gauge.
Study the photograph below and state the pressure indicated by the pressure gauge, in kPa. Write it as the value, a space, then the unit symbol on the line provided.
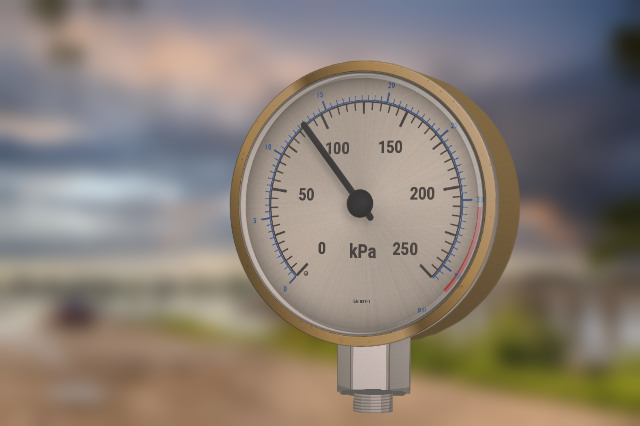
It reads 90 kPa
